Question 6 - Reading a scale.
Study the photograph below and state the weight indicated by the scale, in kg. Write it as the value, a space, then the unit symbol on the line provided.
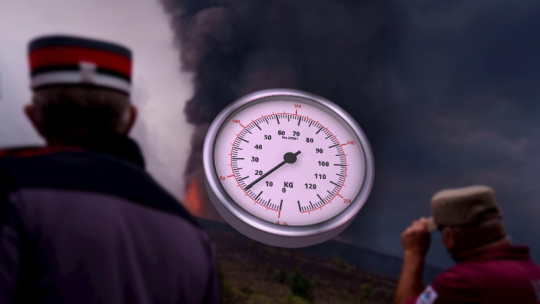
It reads 15 kg
